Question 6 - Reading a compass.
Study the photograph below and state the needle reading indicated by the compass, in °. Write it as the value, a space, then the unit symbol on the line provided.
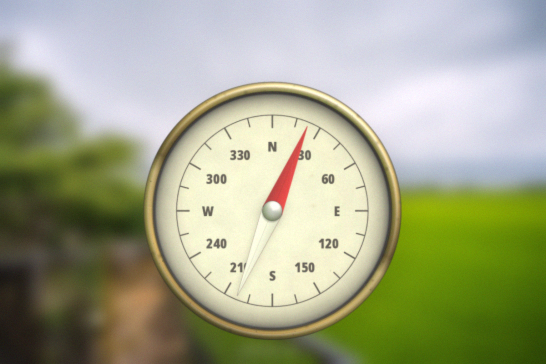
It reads 22.5 °
